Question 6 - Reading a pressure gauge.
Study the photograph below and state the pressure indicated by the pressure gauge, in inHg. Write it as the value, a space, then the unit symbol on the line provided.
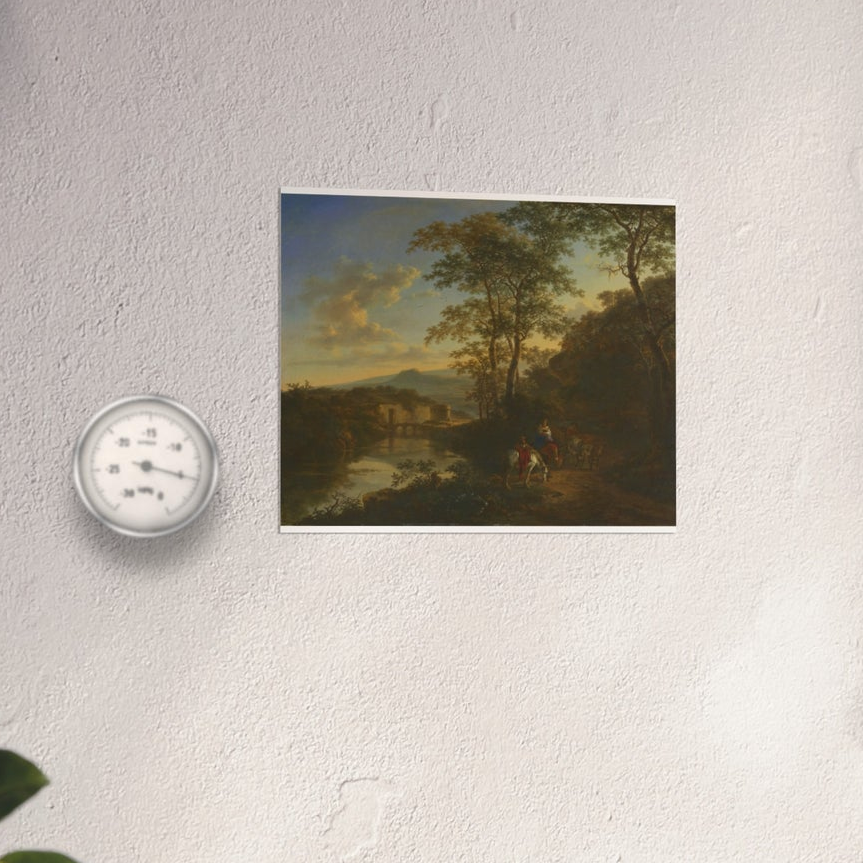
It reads -5 inHg
